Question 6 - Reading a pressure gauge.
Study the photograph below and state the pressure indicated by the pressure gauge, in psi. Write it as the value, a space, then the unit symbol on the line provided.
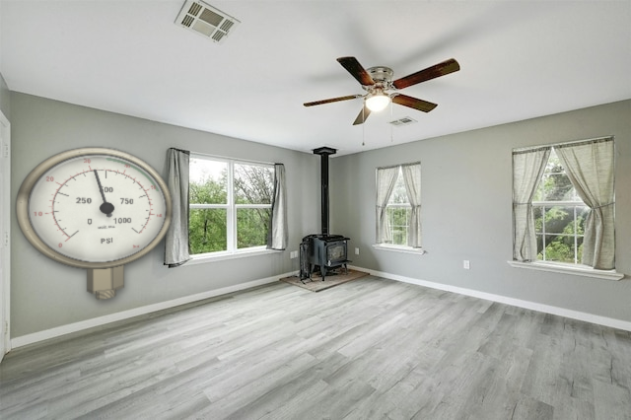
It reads 450 psi
